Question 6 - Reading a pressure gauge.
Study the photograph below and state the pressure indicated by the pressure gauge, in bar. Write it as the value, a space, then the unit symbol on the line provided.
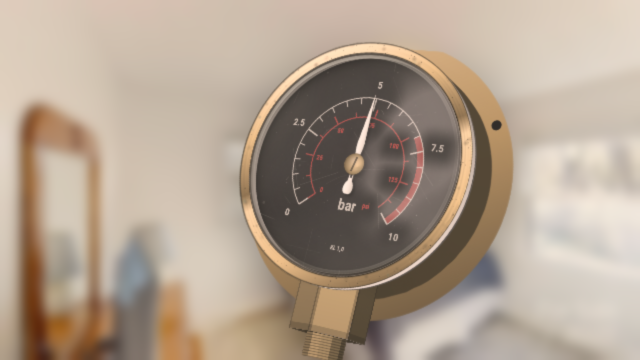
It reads 5 bar
